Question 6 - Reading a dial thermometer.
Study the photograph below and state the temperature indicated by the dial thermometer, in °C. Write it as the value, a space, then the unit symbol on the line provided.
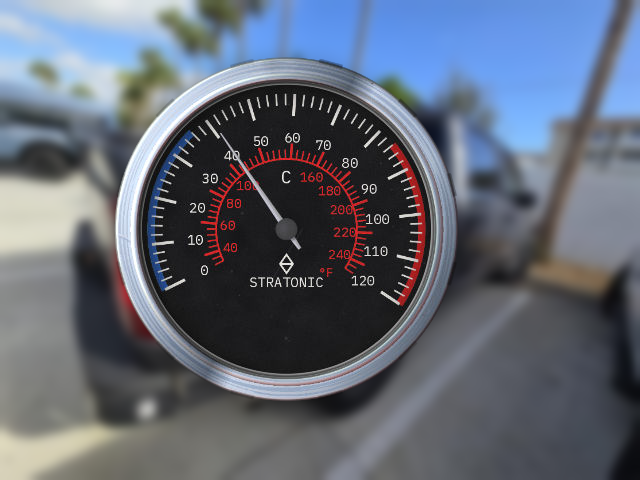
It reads 41 °C
